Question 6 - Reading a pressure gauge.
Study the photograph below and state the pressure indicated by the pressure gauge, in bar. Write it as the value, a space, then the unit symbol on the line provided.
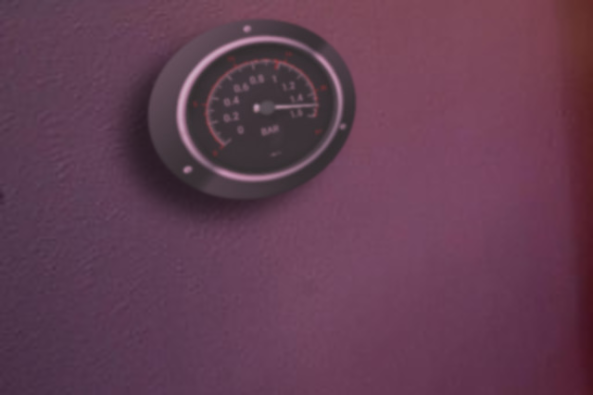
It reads 1.5 bar
